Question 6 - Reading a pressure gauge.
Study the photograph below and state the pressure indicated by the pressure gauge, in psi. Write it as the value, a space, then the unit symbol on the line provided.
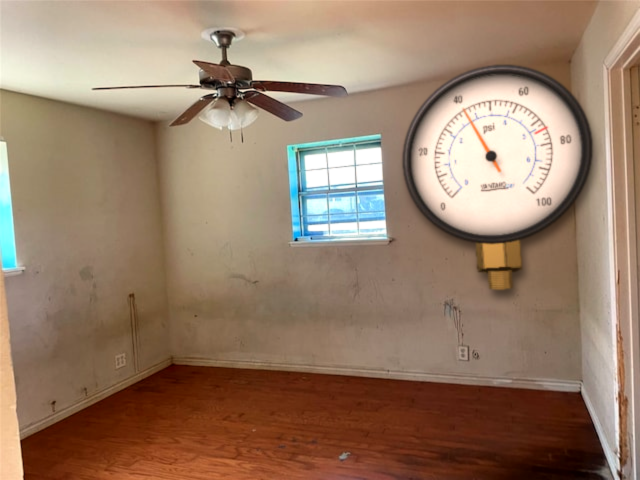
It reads 40 psi
